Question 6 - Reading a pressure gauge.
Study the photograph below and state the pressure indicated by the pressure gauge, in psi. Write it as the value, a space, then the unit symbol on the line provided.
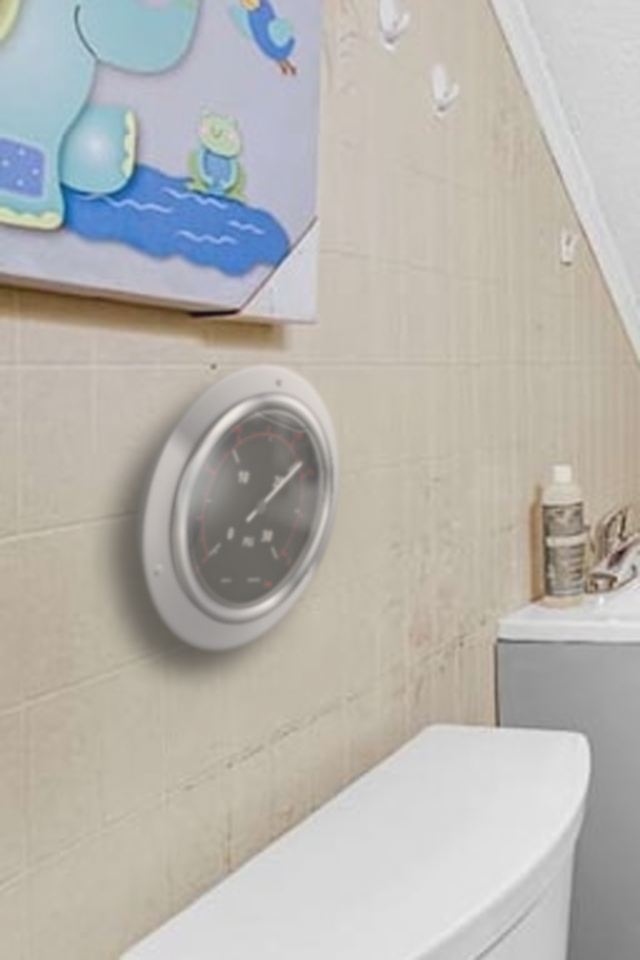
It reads 20 psi
